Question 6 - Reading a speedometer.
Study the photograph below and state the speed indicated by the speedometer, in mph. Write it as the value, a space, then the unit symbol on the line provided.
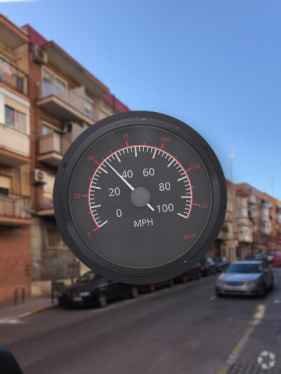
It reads 34 mph
